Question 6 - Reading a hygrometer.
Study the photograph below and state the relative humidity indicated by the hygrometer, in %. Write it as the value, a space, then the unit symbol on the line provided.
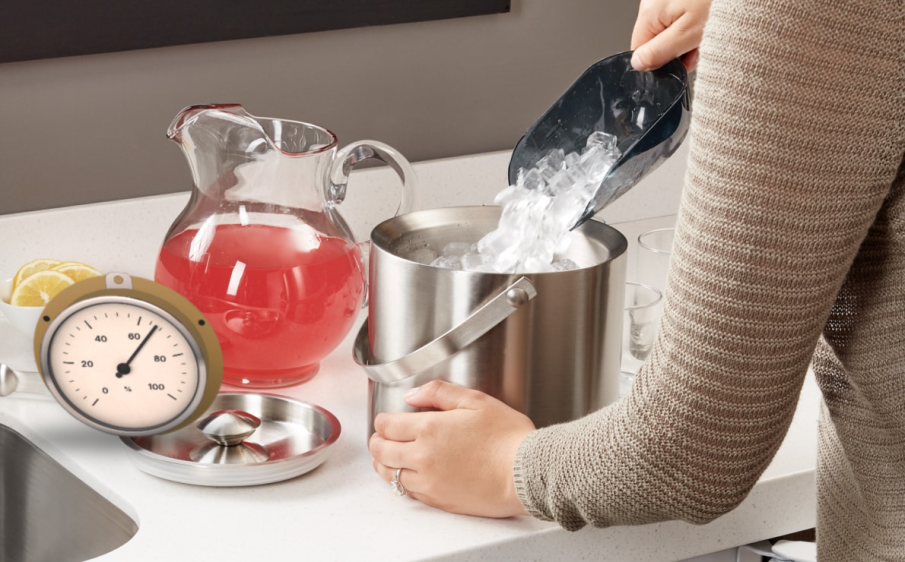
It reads 66 %
